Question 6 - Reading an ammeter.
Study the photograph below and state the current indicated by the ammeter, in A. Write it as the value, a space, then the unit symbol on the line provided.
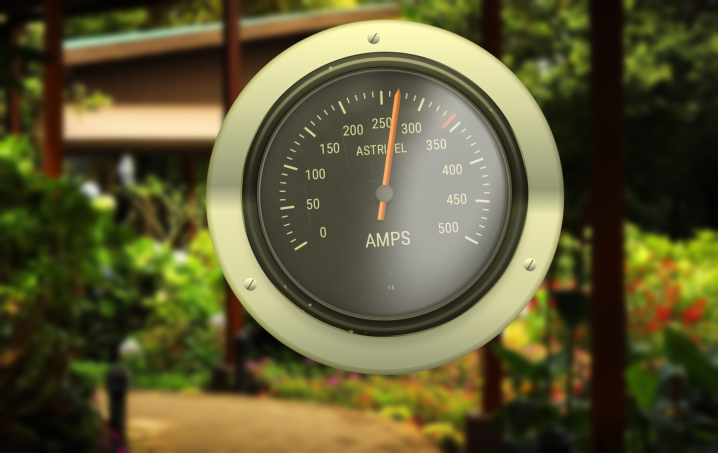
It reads 270 A
